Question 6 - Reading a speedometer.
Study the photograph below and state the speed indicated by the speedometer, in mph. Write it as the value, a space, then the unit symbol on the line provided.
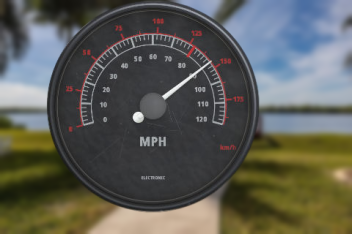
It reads 90 mph
